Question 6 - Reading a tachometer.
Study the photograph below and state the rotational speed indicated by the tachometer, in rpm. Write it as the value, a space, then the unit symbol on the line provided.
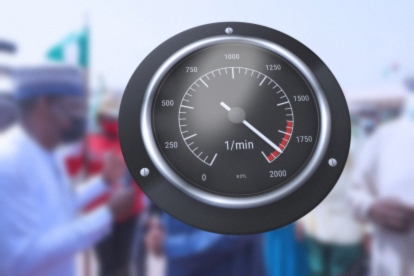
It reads 1900 rpm
